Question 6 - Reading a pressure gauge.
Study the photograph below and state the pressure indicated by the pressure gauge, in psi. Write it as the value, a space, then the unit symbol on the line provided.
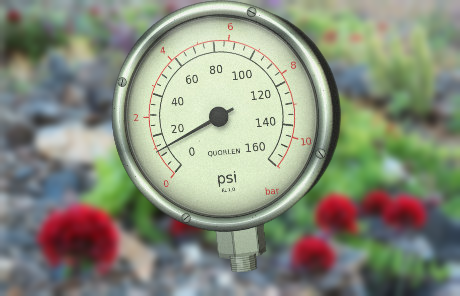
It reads 12.5 psi
